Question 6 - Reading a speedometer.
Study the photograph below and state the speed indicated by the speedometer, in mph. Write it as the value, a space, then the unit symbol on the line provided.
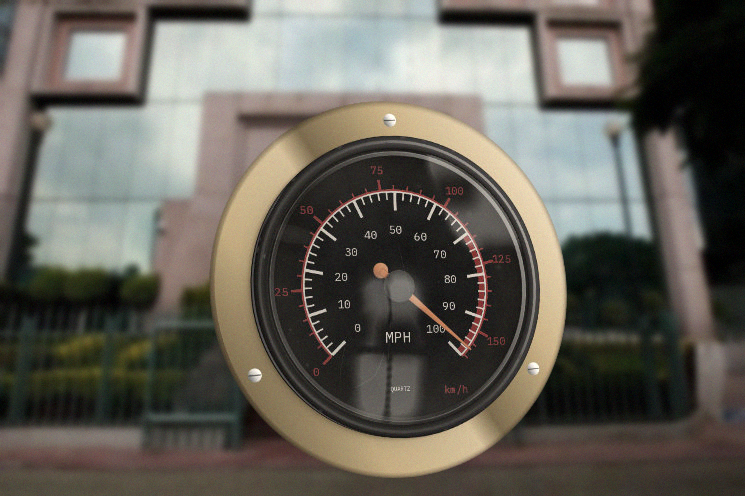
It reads 98 mph
